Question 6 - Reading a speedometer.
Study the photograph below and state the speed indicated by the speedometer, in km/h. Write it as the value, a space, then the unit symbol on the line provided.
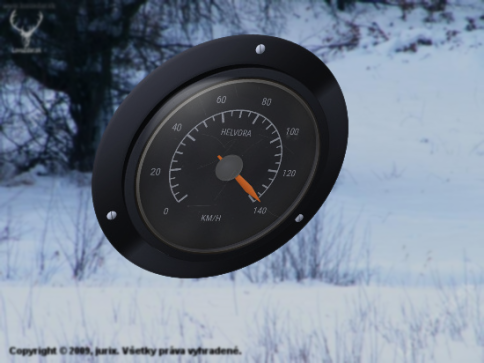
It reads 137.5 km/h
